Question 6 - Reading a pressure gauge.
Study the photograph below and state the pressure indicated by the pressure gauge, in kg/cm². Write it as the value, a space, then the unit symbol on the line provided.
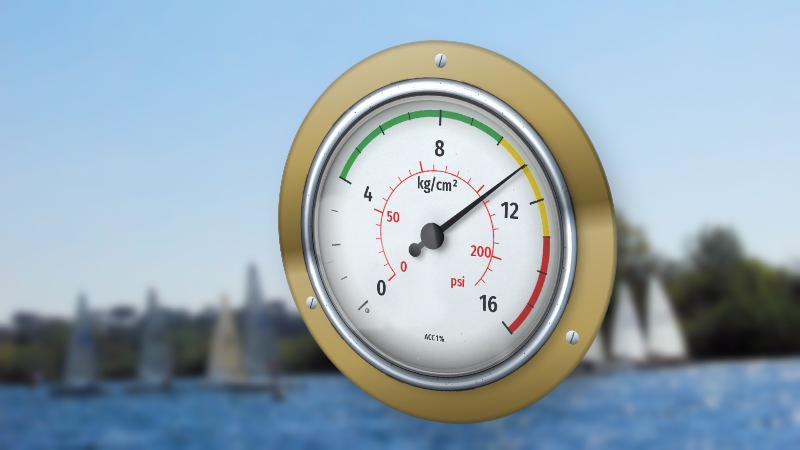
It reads 11 kg/cm²
